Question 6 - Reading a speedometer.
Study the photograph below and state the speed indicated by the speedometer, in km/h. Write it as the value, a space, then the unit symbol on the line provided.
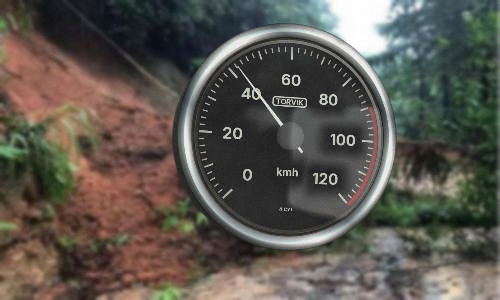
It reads 42 km/h
